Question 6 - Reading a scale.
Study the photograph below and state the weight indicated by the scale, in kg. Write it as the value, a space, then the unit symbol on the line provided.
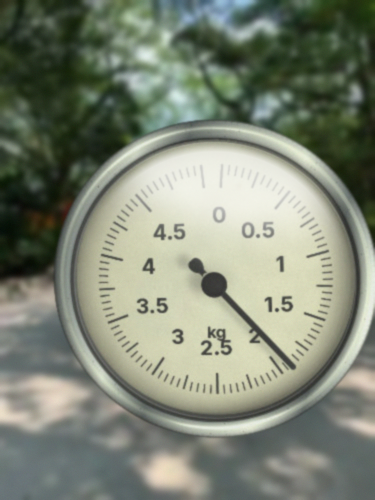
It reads 1.9 kg
